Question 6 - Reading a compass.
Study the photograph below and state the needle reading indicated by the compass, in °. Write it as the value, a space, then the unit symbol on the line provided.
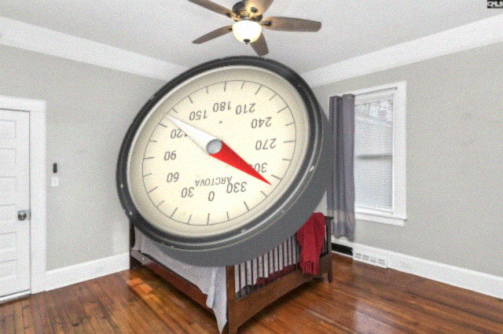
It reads 307.5 °
